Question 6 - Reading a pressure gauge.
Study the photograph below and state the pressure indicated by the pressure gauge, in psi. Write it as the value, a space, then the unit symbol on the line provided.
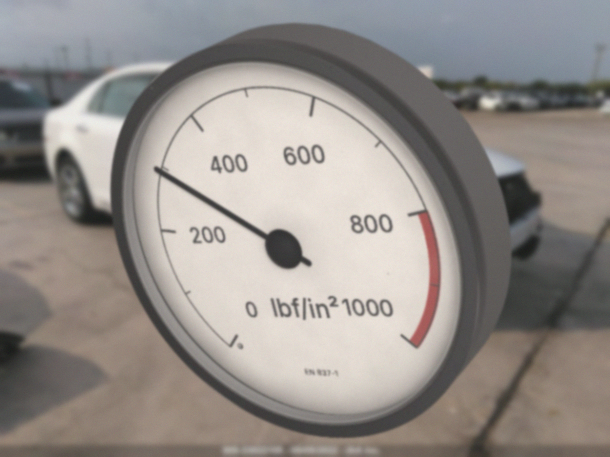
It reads 300 psi
